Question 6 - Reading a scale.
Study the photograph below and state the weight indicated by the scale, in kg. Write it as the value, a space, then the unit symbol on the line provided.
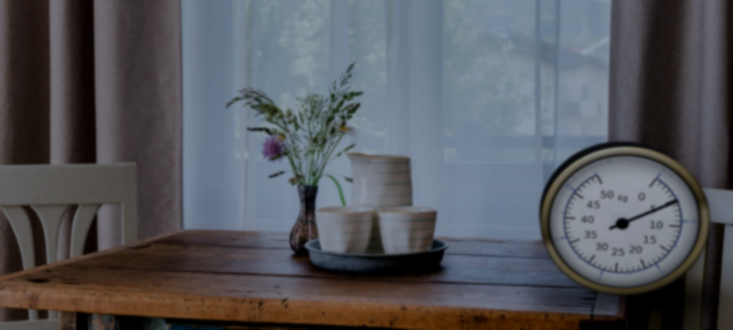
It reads 5 kg
